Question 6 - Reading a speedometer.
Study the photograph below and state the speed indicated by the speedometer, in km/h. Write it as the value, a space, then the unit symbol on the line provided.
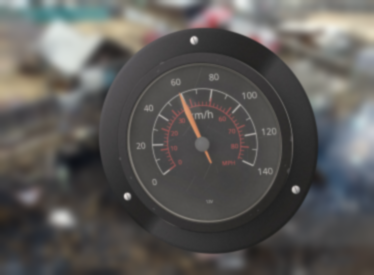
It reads 60 km/h
